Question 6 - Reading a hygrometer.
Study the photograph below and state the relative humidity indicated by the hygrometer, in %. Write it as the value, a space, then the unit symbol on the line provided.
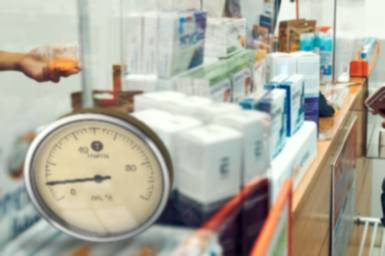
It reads 10 %
